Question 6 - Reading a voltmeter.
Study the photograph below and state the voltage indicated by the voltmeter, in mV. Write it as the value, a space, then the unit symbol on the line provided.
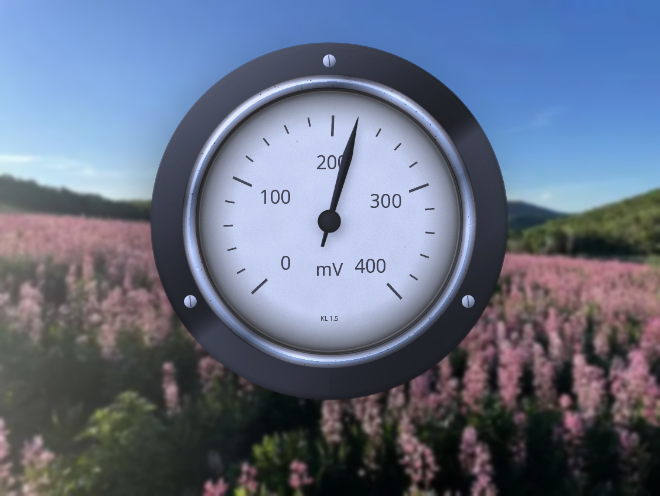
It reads 220 mV
